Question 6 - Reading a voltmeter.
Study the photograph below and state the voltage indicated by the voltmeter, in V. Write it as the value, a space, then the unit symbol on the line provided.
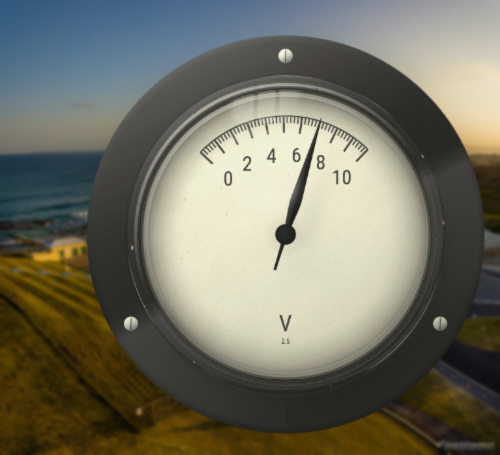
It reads 7 V
